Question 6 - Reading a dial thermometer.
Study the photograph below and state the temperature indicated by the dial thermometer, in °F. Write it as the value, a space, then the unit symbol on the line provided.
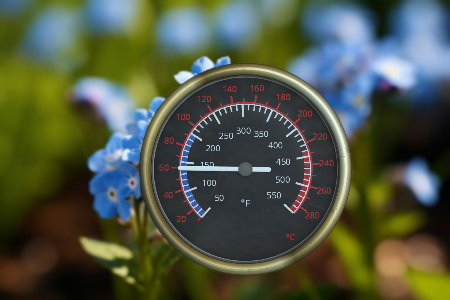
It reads 140 °F
